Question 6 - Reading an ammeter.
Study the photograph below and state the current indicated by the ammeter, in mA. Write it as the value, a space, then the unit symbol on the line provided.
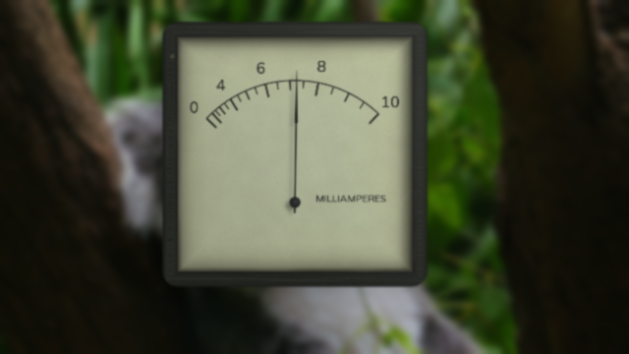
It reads 7.25 mA
